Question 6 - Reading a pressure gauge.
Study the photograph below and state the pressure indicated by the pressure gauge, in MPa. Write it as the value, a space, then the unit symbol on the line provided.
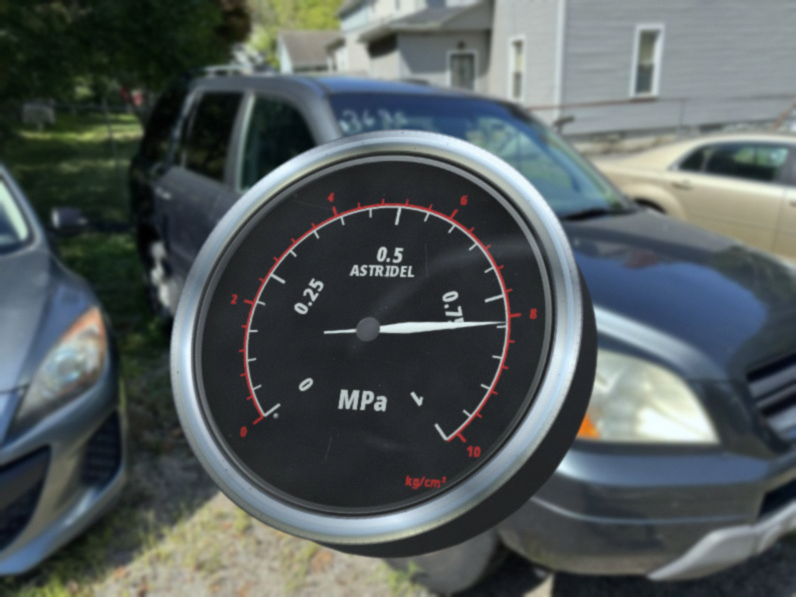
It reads 0.8 MPa
